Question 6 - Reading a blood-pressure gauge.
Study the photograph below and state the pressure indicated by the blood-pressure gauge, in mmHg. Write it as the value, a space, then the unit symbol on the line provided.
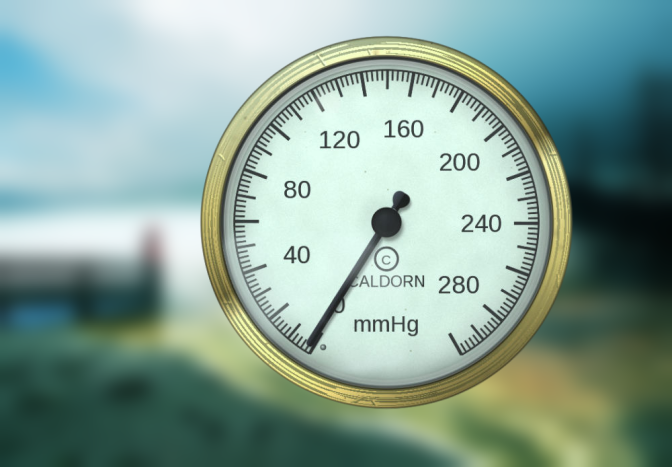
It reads 2 mmHg
